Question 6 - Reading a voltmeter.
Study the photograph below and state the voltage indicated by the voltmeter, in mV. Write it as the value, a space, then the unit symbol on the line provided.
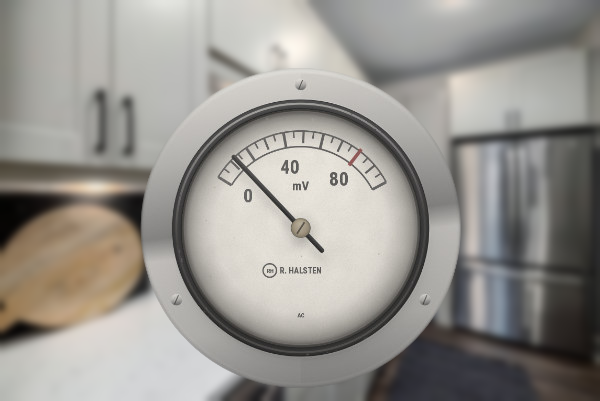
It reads 12.5 mV
